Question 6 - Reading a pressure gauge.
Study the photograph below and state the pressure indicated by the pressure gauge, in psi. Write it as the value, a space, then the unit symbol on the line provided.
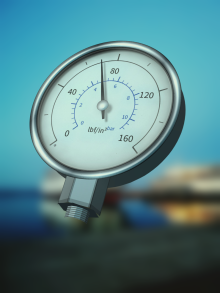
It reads 70 psi
